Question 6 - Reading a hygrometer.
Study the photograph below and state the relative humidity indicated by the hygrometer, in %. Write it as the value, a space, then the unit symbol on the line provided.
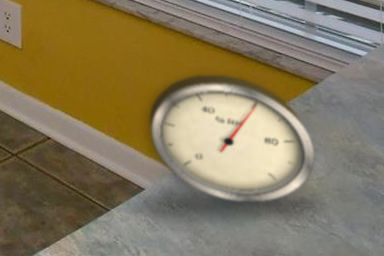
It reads 60 %
